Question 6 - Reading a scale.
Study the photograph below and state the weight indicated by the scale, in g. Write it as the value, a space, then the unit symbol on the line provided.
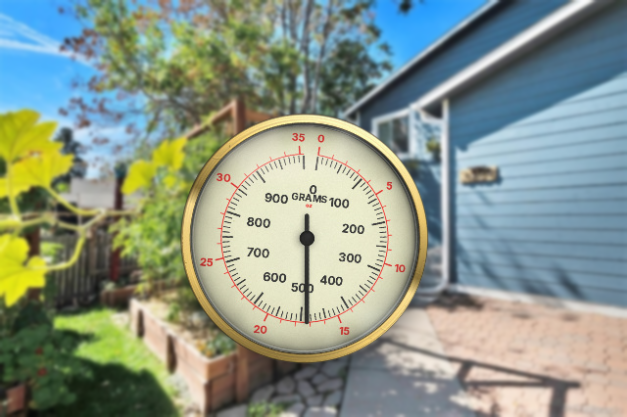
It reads 490 g
